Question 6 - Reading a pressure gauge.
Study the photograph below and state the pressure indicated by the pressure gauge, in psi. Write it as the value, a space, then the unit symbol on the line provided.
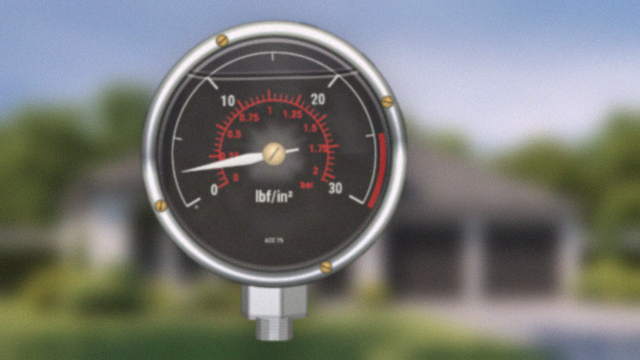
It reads 2.5 psi
